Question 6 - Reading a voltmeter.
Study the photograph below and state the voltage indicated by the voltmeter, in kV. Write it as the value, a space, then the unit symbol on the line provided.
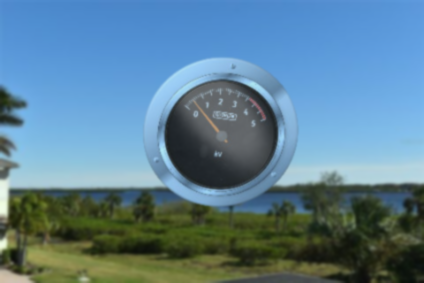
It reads 0.5 kV
